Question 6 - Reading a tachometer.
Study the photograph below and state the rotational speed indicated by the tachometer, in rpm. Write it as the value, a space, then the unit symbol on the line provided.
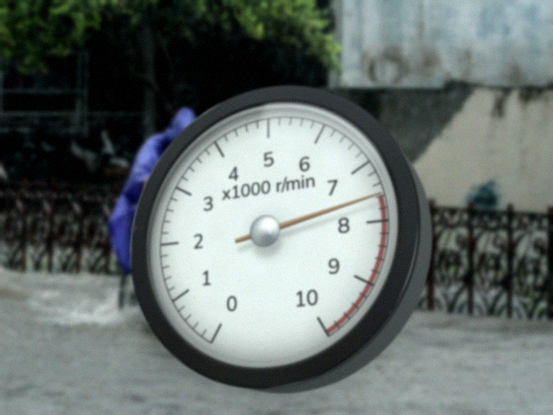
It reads 7600 rpm
